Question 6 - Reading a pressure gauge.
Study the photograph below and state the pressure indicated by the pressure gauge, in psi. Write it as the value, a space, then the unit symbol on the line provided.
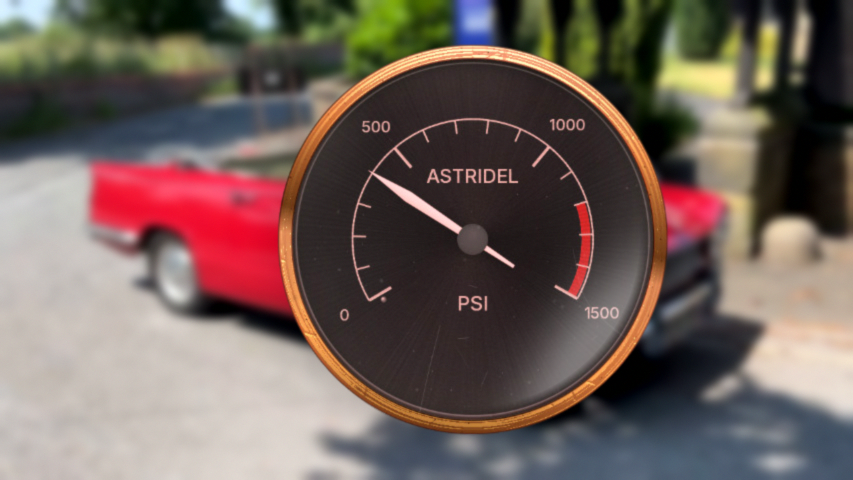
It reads 400 psi
